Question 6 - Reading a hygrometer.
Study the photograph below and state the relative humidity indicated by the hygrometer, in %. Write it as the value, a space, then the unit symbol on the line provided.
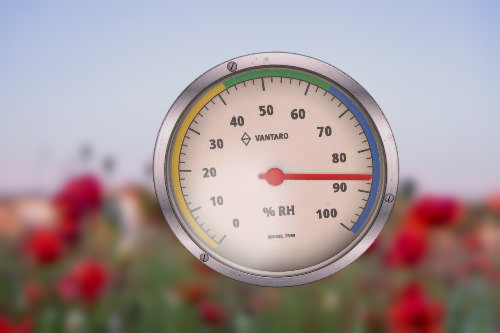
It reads 86 %
